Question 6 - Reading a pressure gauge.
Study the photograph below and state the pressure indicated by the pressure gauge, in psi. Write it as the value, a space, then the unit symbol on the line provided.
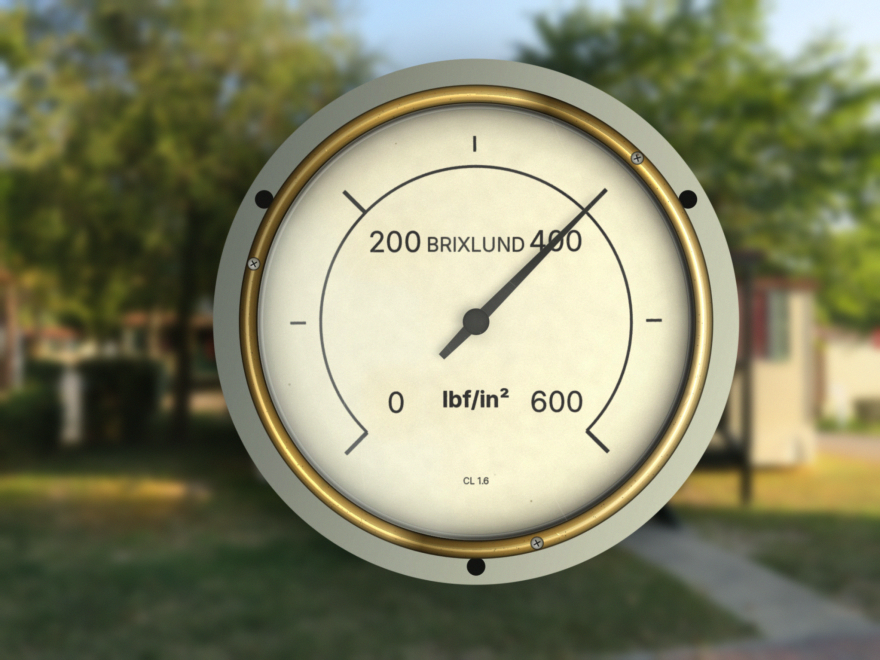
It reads 400 psi
